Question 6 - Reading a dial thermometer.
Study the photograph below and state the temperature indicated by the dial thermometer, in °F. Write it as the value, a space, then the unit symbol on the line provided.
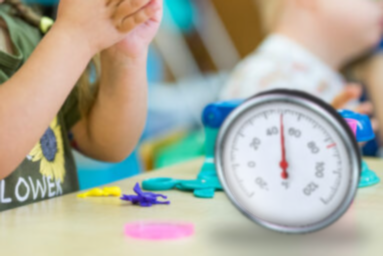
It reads 50 °F
